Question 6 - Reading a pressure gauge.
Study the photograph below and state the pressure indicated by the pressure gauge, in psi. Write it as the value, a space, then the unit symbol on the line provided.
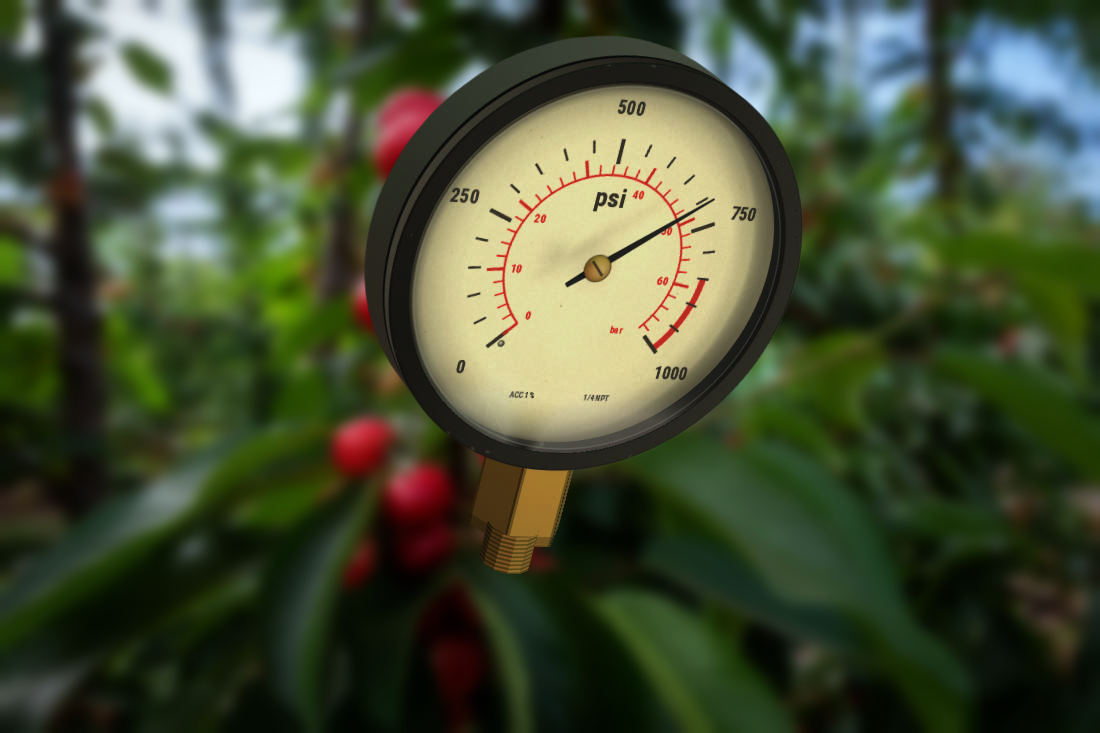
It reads 700 psi
